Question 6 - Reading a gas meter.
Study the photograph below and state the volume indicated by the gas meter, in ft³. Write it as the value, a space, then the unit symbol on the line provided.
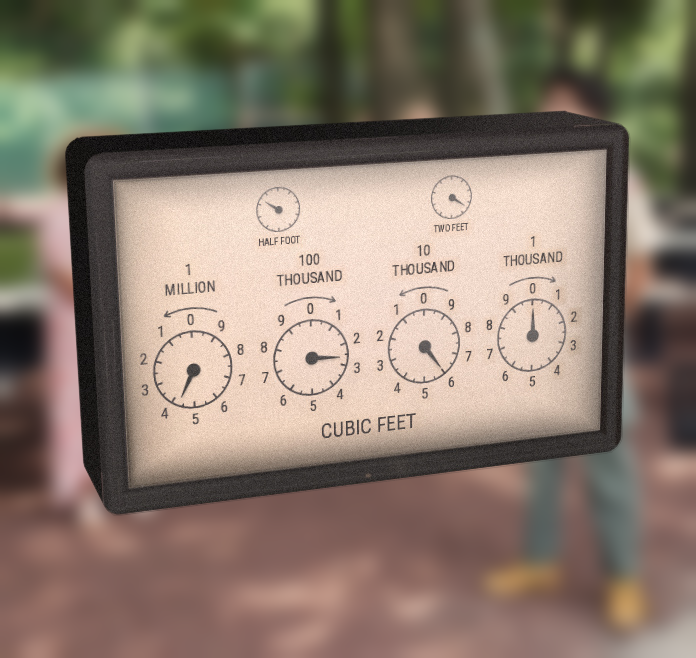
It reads 426000 ft³
